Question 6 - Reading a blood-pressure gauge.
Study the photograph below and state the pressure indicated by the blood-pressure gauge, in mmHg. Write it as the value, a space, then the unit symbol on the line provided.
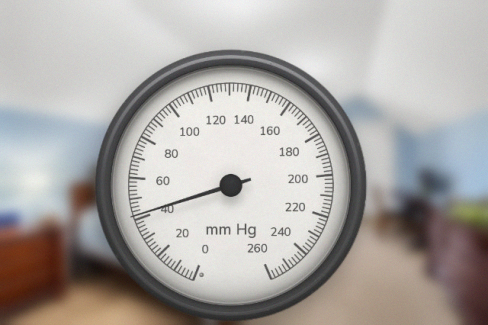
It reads 42 mmHg
